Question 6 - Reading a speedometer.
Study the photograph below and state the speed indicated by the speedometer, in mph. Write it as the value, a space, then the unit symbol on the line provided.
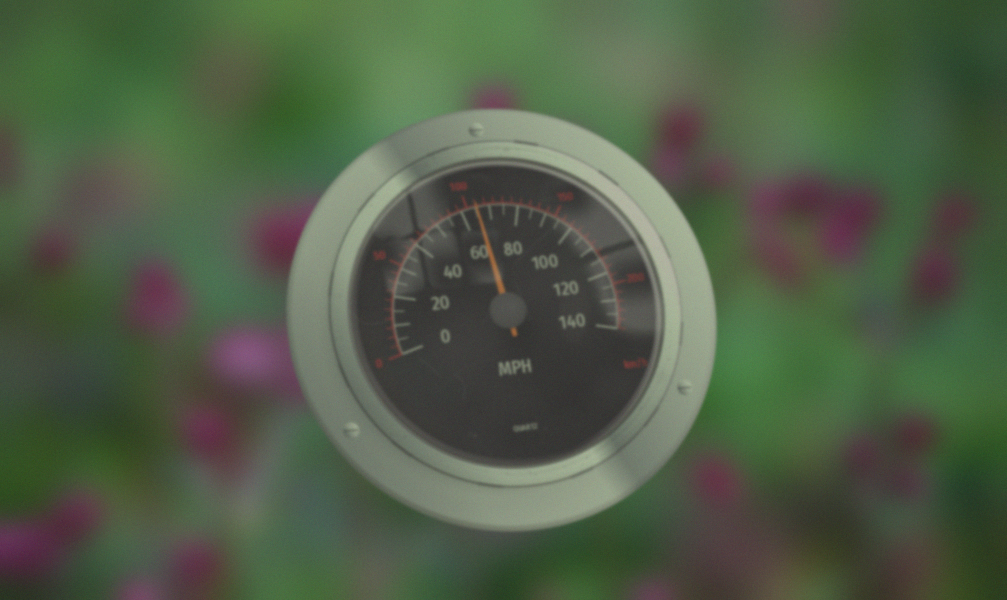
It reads 65 mph
